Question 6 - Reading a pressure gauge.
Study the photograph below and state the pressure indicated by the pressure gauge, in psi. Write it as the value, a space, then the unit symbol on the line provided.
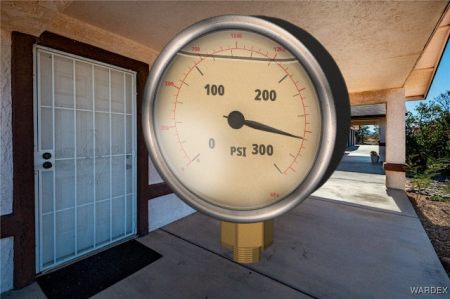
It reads 260 psi
